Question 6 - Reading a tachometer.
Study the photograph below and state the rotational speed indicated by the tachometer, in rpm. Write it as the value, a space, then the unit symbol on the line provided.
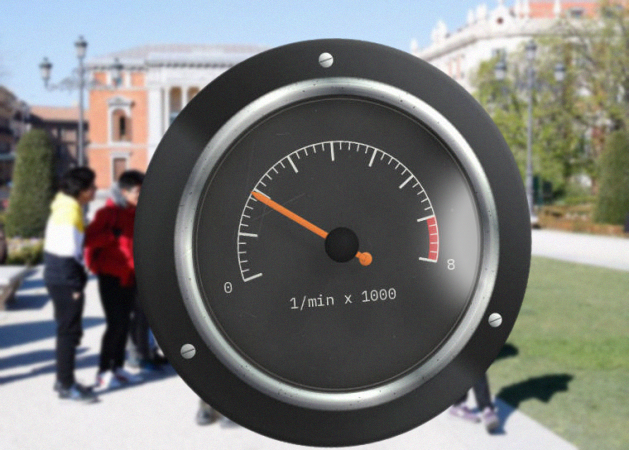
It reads 1900 rpm
